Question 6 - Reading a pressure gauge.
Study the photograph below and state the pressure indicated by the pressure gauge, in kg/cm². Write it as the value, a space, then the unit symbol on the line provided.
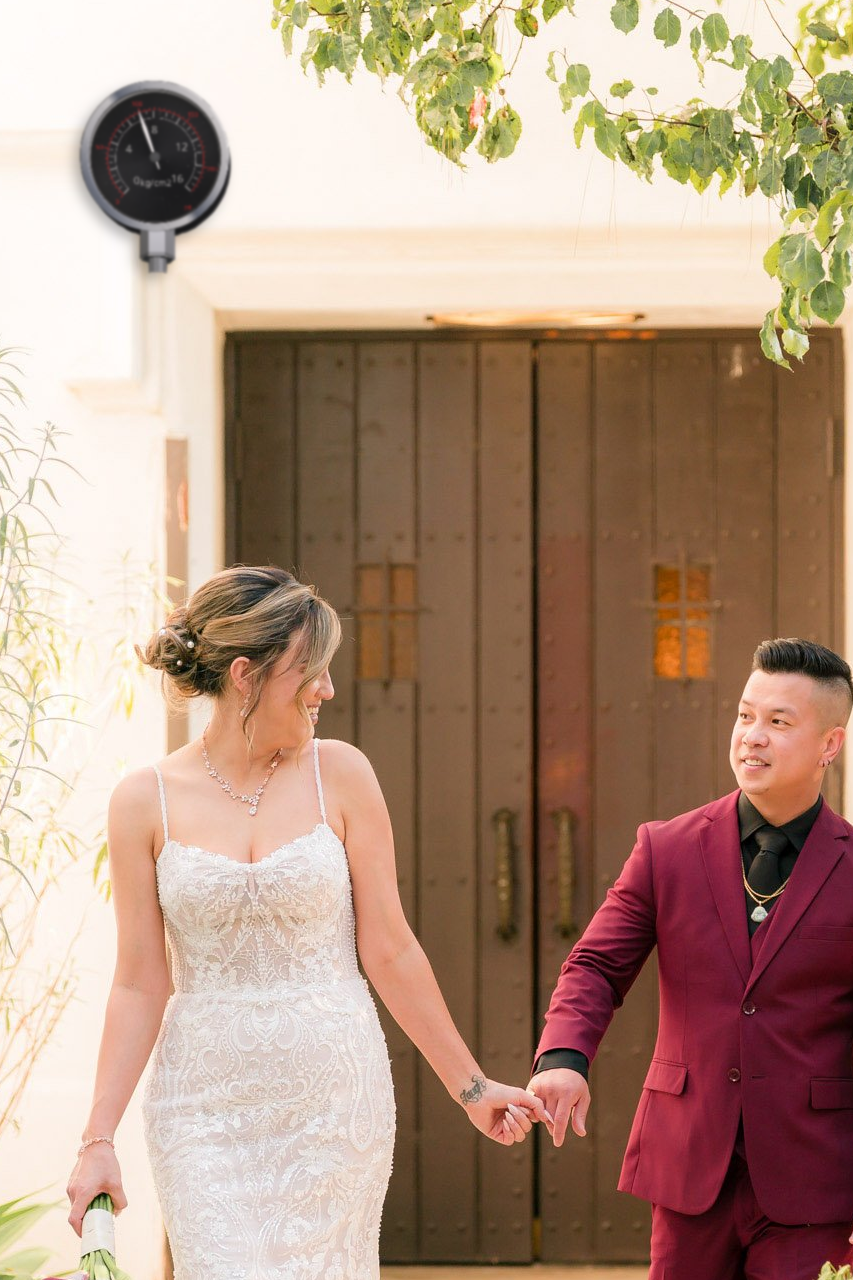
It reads 7 kg/cm²
